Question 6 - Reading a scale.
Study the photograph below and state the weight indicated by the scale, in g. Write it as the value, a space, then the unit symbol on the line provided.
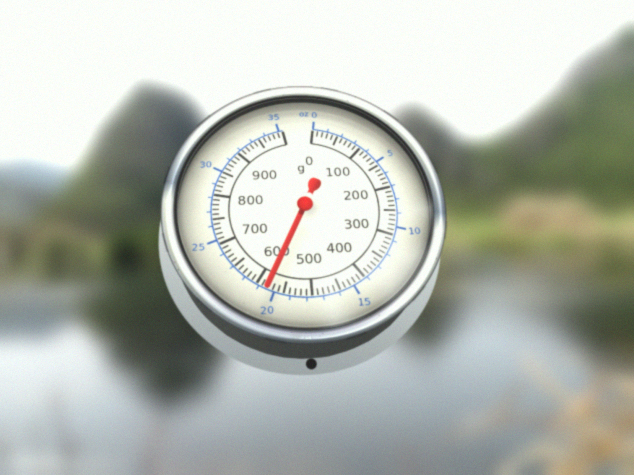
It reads 580 g
